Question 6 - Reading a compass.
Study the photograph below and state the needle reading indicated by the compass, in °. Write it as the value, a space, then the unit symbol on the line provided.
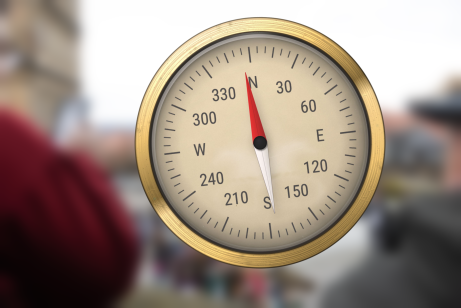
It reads 355 °
